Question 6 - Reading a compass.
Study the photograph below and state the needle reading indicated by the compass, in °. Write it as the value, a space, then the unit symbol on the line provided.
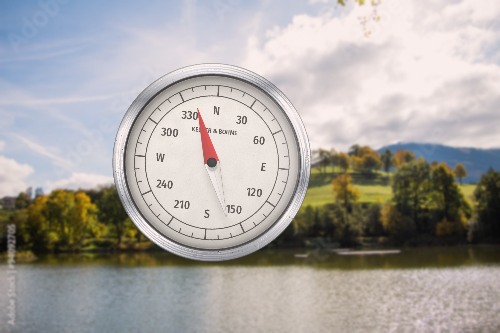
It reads 340 °
